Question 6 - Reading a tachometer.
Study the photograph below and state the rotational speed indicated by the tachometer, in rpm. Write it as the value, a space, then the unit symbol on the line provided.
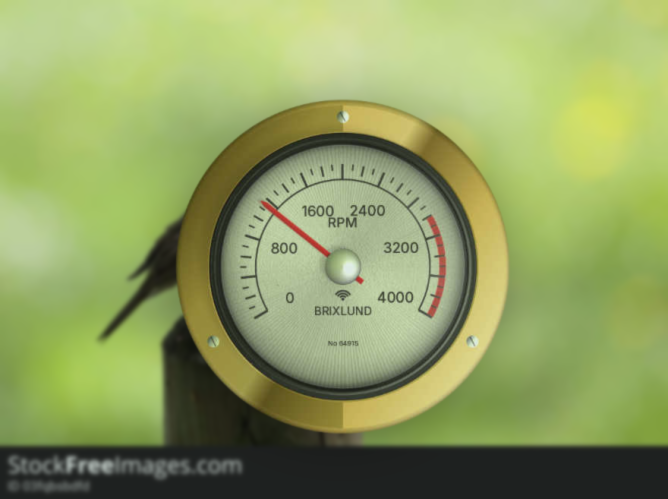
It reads 1150 rpm
